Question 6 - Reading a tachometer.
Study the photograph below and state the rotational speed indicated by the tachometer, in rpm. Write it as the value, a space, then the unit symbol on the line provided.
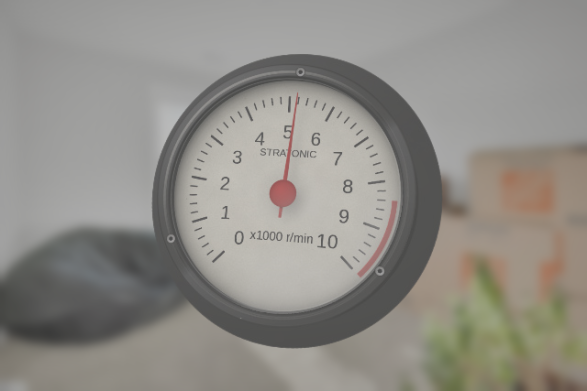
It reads 5200 rpm
